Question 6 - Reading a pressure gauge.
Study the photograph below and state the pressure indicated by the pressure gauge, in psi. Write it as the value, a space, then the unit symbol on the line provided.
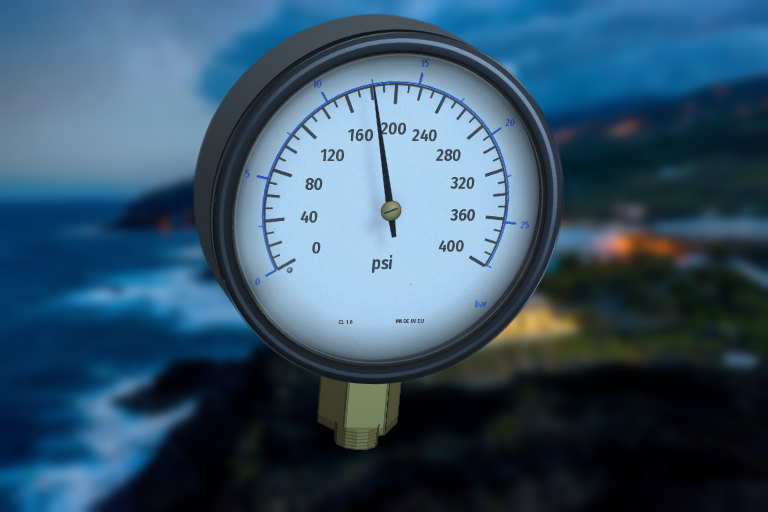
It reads 180 psi
